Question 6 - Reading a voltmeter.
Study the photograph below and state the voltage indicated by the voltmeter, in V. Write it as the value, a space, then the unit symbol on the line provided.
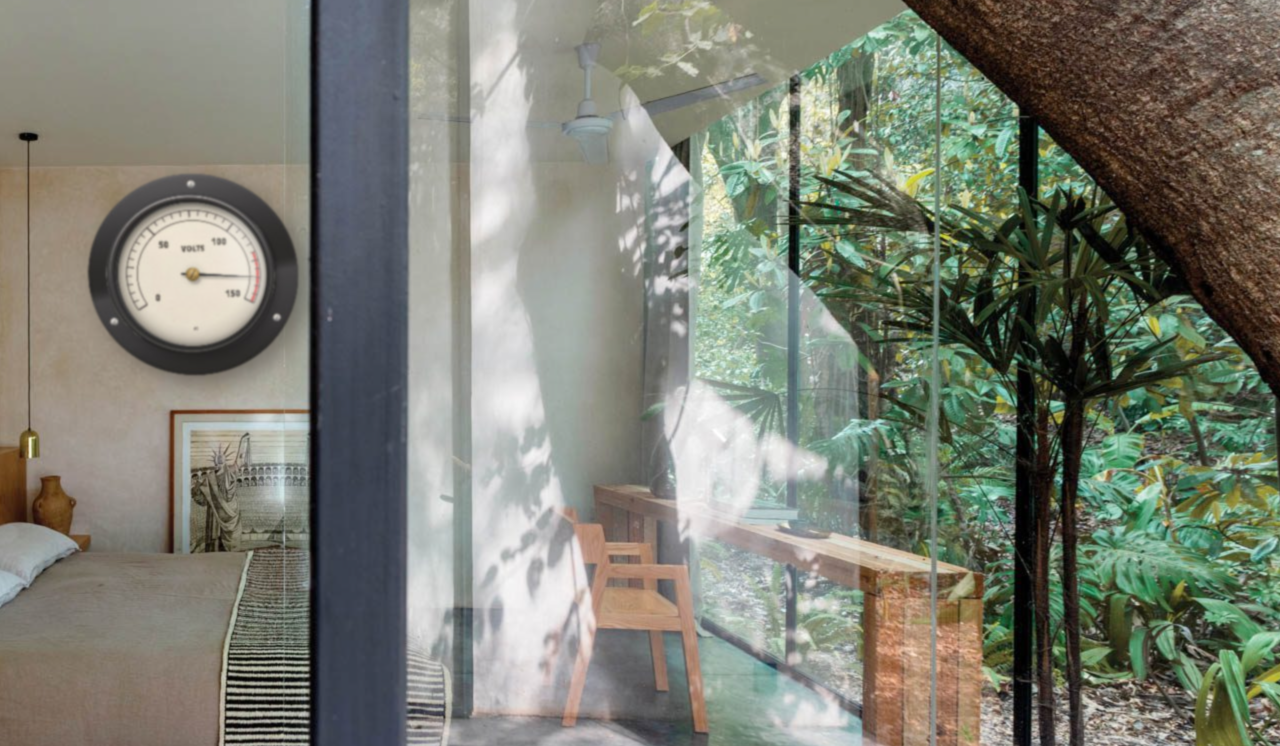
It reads 135 V
